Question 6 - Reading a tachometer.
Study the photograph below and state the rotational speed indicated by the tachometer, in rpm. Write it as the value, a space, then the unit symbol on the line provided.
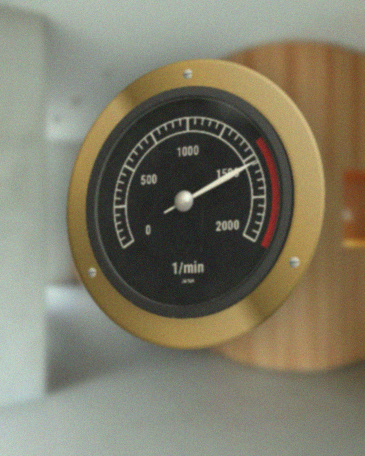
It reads 1550 rpm
